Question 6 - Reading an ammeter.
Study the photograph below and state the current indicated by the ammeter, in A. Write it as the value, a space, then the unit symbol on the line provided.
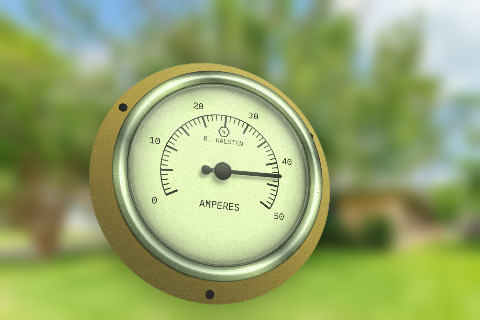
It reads 43 A
